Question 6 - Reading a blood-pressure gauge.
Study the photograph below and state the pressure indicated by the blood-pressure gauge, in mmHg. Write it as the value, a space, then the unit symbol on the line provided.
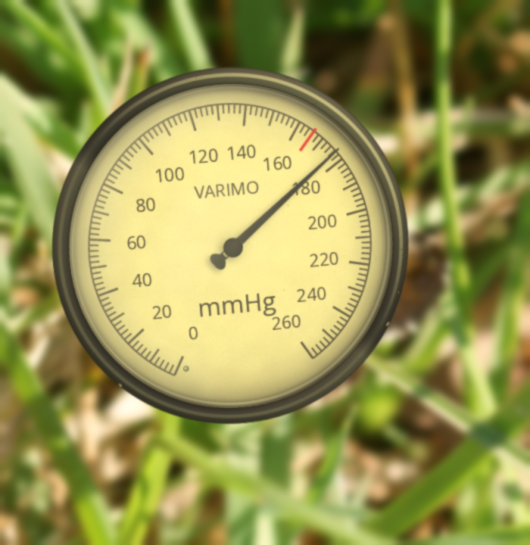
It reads 176 mmHg
